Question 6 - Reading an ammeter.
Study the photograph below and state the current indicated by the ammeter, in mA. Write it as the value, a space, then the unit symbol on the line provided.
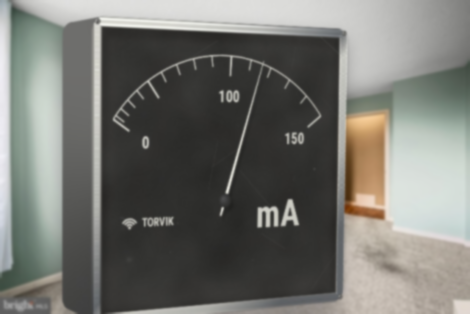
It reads 115 mA
